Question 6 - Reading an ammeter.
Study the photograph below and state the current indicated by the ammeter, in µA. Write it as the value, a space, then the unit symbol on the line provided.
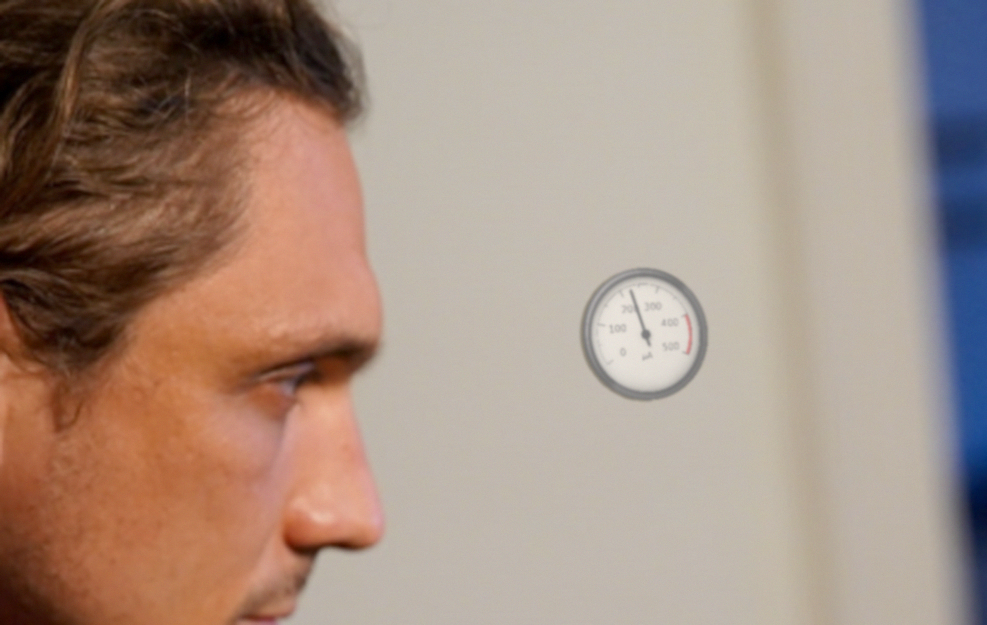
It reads 225 µA
